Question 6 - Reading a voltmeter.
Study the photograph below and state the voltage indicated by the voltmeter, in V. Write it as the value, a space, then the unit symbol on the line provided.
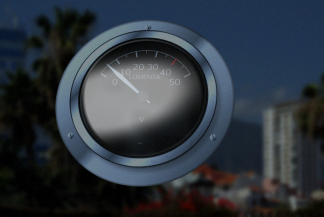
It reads 5 V
